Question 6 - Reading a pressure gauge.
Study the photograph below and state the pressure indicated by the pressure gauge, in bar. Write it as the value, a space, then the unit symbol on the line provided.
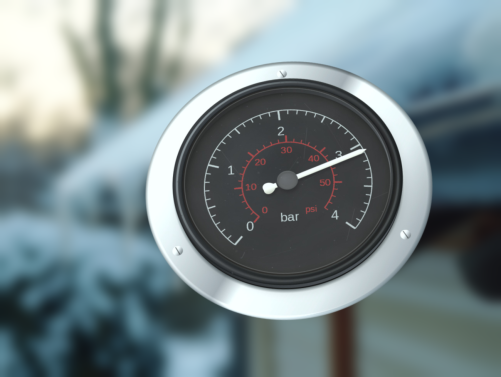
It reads 3.1 bar
